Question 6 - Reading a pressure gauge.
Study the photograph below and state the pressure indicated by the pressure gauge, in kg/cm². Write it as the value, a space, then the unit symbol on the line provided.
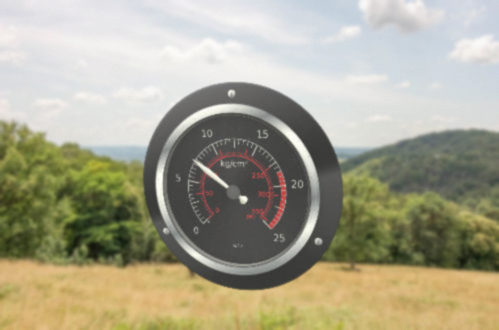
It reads 7.5 kg/cm²
